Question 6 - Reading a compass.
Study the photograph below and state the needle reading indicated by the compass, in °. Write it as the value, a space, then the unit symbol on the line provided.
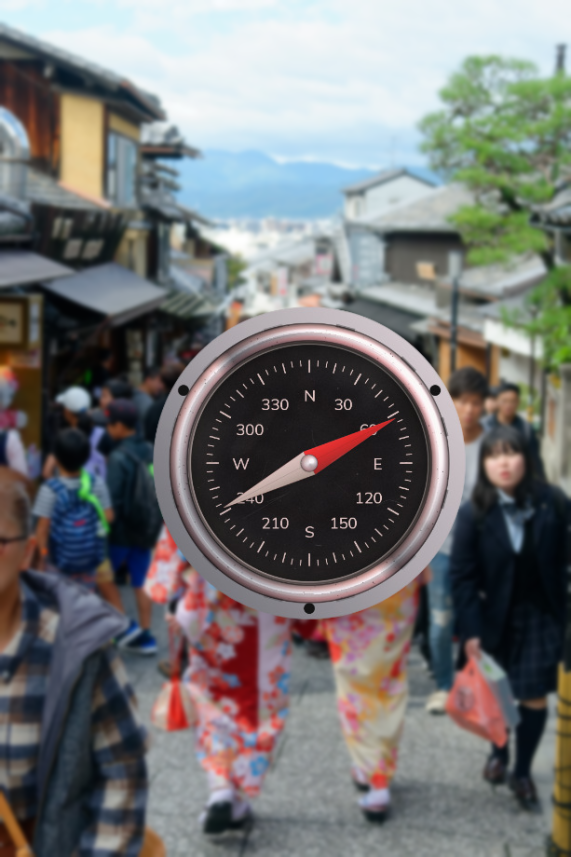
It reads 62.5 °
